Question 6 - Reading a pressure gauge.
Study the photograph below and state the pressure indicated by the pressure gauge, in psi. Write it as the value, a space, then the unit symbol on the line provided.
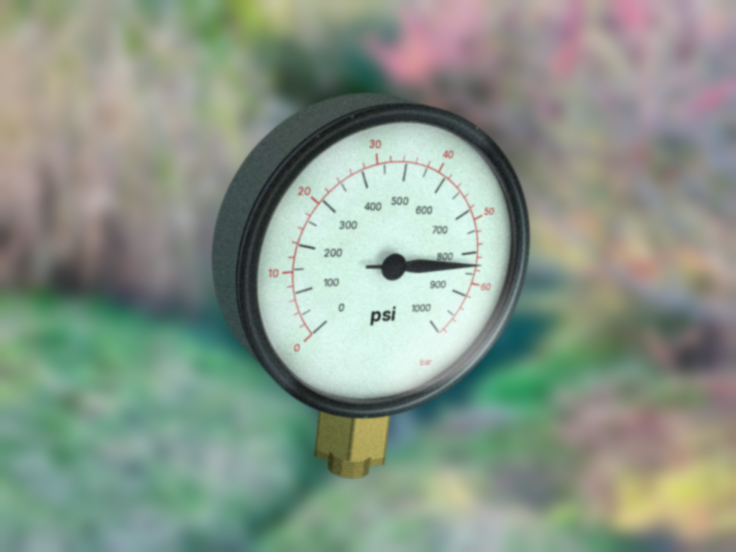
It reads 825 psi
